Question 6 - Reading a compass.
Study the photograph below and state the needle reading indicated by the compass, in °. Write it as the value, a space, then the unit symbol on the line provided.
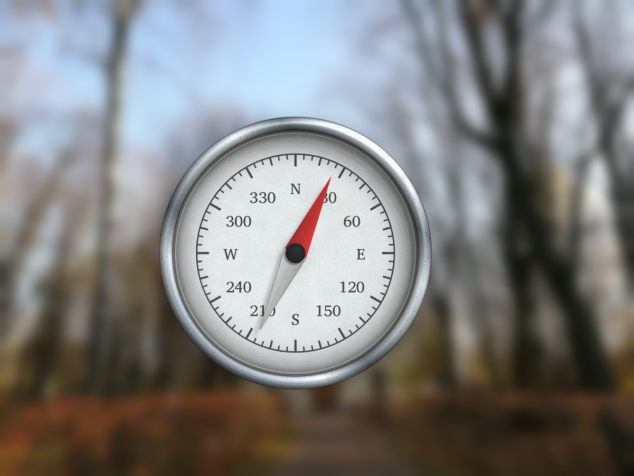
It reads 25 °
